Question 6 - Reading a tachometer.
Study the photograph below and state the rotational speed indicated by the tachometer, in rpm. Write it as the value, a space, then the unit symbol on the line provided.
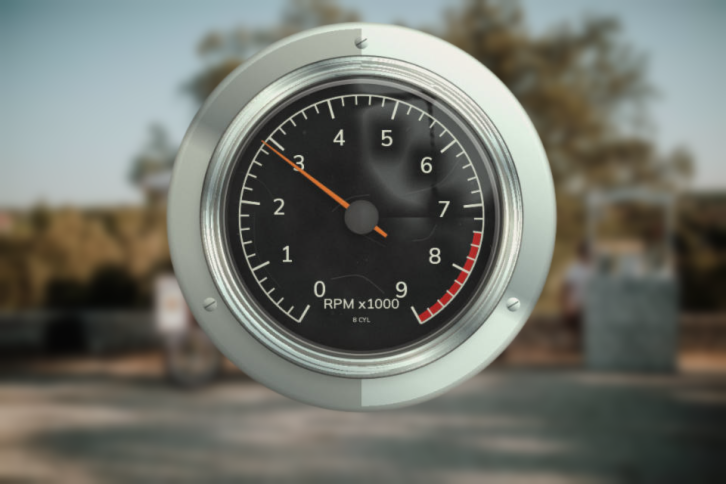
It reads 2900 rpm
